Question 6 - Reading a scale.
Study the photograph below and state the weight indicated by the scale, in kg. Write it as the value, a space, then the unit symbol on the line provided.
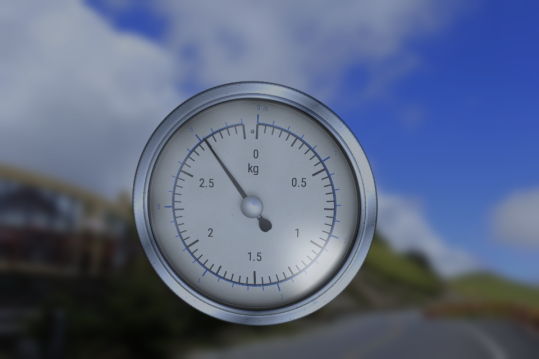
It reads 2.75 kg
